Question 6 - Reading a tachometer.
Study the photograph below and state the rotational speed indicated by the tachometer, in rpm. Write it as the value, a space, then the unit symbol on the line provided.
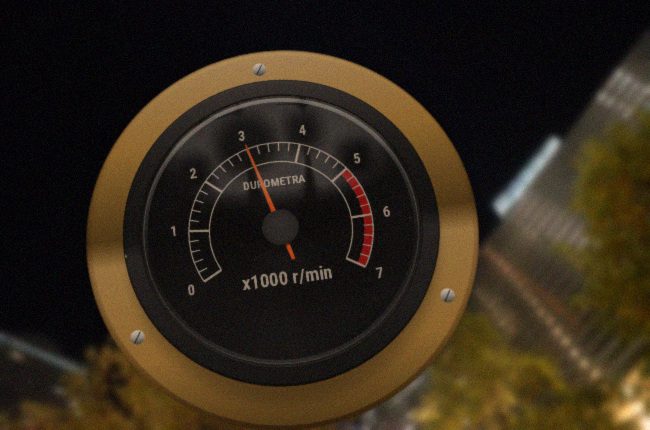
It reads 3000 rpm
